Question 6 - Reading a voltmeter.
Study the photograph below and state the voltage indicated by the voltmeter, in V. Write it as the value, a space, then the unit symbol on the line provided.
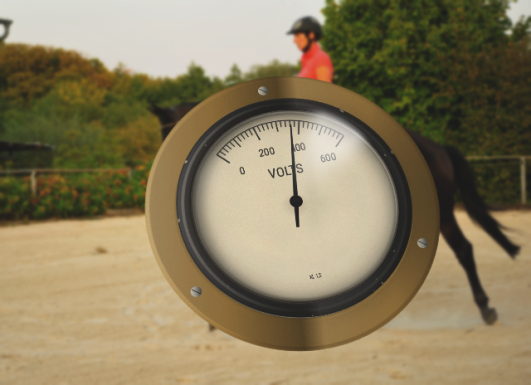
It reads 360 V
